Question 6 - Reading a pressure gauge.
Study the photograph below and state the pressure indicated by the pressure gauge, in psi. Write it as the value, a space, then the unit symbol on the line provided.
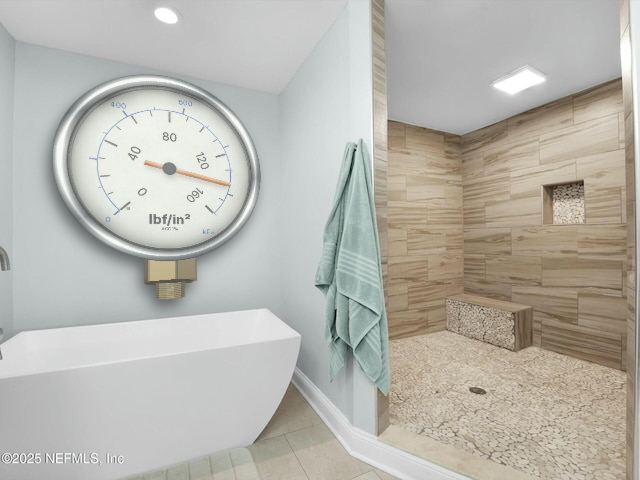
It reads 140 psi
